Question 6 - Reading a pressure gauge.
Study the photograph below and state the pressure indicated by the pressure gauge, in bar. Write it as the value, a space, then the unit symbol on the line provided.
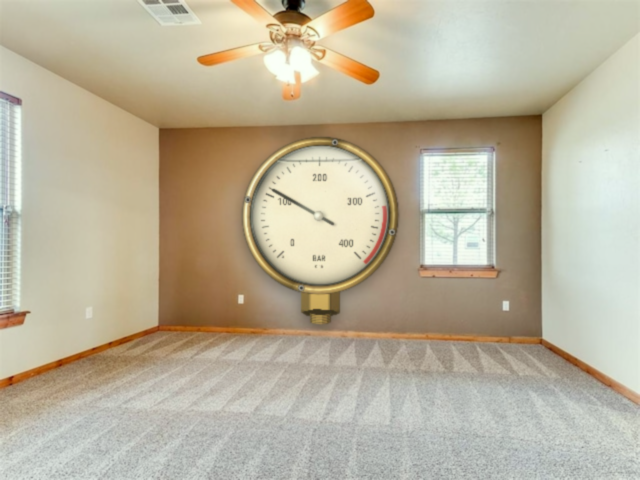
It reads 110 bar
